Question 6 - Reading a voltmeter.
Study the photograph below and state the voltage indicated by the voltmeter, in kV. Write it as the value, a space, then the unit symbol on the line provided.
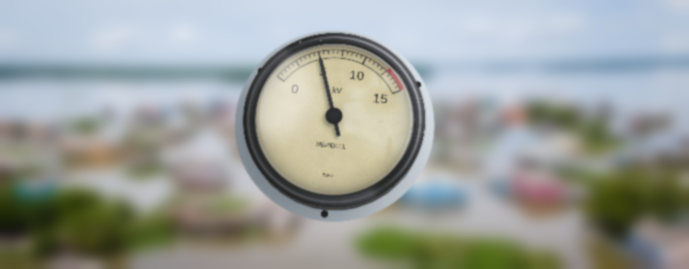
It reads 5 kV
